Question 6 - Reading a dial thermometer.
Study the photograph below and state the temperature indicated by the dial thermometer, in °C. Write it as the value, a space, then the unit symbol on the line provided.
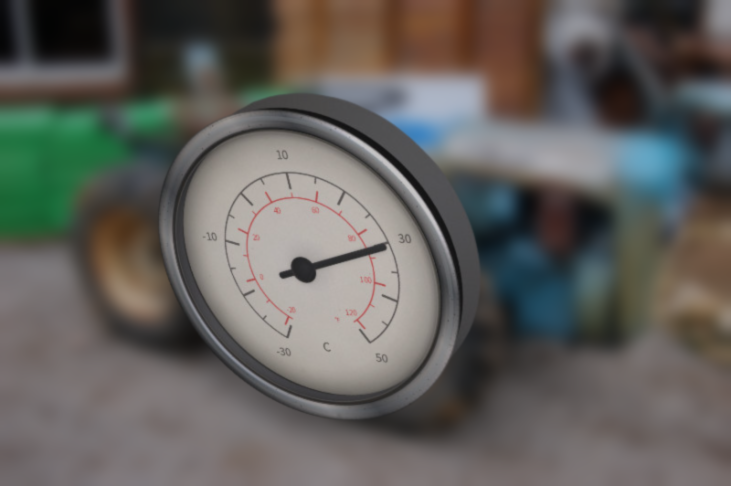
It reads 30 °C
